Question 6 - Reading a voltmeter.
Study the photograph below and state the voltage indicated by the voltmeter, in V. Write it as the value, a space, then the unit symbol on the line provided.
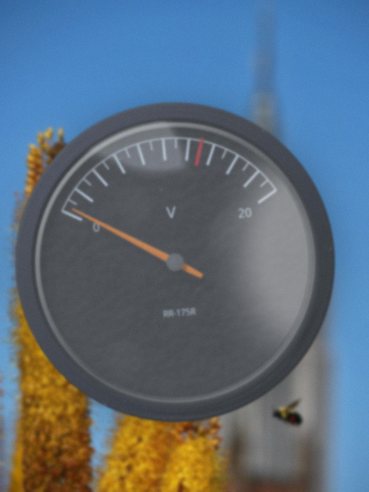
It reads 0.5 V
